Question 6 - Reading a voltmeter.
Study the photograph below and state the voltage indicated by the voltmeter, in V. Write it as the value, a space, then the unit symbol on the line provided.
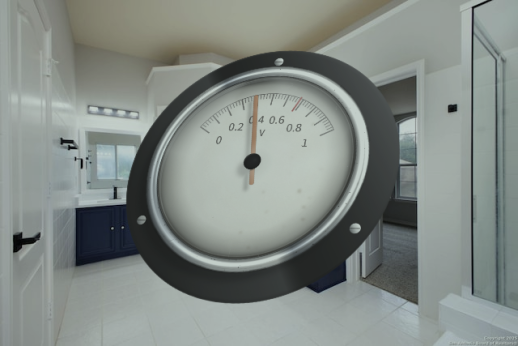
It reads 0.4 V
